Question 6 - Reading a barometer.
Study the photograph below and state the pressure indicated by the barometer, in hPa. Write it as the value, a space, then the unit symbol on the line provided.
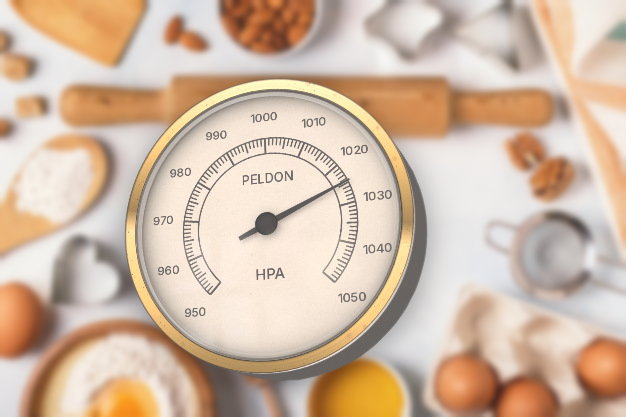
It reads 1025 hPa
